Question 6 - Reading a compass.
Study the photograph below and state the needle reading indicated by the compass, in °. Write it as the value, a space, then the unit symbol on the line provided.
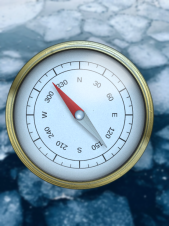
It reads 320 °
